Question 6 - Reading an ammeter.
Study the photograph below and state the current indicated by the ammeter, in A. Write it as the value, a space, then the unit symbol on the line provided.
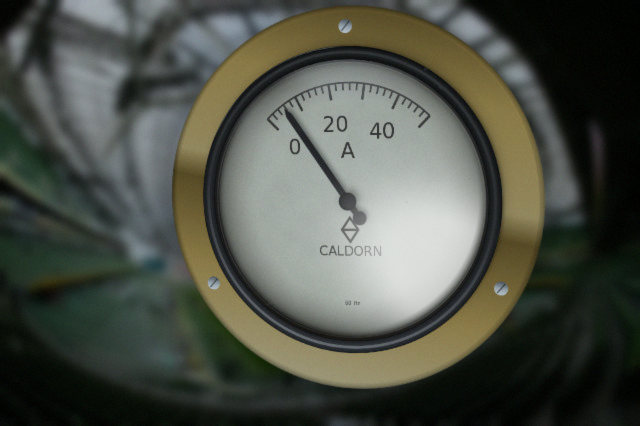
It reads 6 A
